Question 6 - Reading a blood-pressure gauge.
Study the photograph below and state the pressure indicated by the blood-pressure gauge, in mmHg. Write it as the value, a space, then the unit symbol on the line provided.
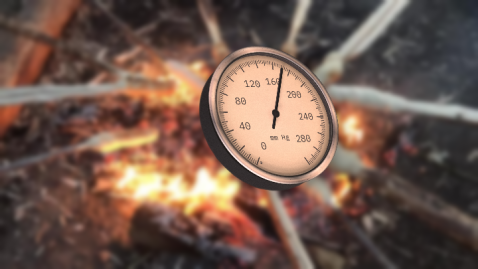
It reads 170 mmHg
